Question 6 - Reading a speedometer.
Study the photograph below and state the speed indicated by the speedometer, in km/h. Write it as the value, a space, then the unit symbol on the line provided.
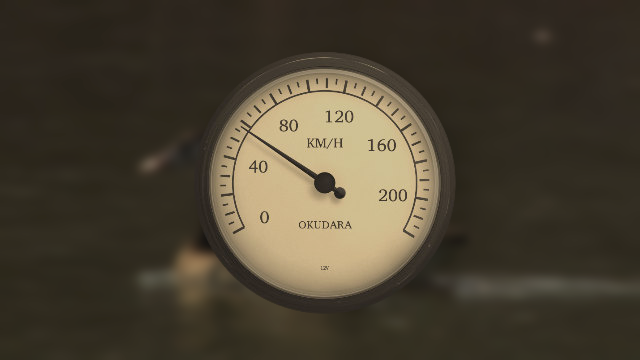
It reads 57.5 km/h
